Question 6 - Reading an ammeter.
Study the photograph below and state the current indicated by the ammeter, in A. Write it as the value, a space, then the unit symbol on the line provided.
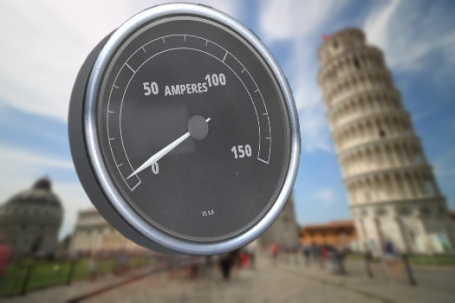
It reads 5 A
